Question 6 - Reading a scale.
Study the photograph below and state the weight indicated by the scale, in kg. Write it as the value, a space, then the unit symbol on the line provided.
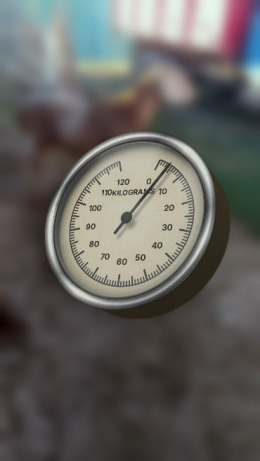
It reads 5 kg
